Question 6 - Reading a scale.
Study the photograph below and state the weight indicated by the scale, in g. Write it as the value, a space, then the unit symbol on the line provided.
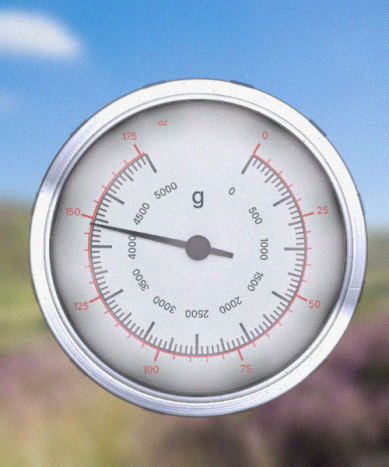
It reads 4200 g
